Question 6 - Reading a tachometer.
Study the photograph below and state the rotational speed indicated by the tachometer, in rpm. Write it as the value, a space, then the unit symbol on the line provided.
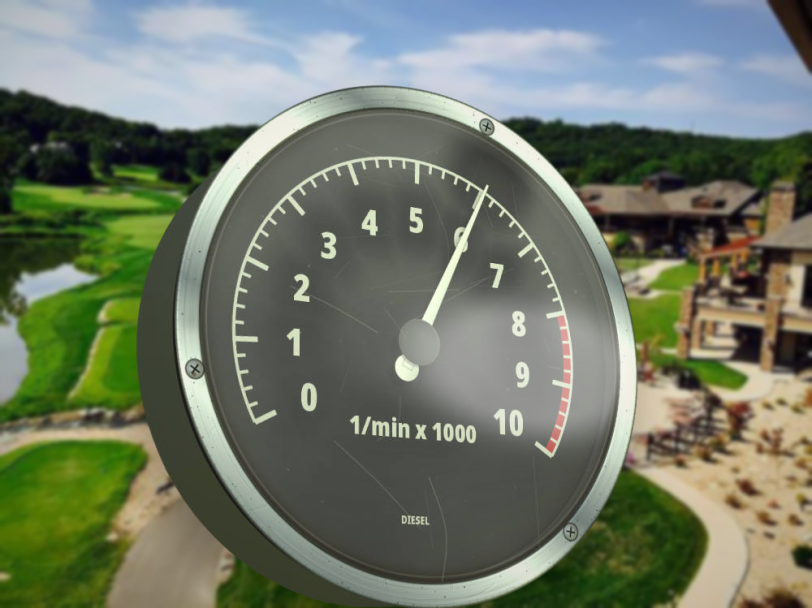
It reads 6000 rpm
